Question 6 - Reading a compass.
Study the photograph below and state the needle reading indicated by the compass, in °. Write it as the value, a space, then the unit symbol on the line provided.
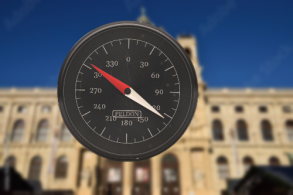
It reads 305 °
